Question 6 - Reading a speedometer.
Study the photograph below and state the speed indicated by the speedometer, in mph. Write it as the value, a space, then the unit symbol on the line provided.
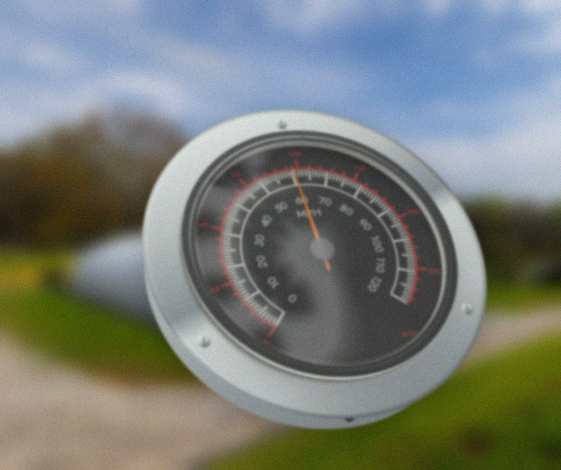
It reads 60 mph
